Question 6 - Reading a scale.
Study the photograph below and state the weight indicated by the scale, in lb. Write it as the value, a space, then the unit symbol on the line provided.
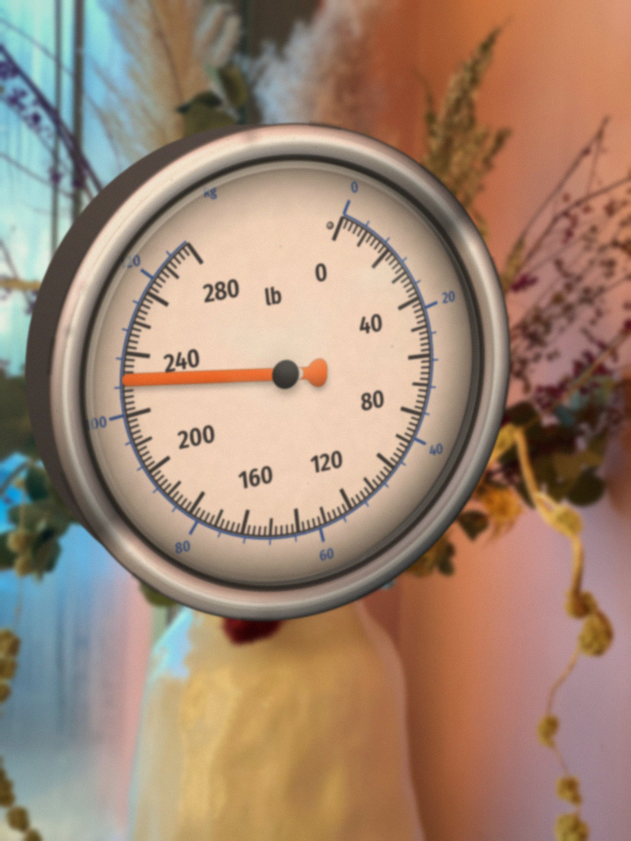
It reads 232 lb
